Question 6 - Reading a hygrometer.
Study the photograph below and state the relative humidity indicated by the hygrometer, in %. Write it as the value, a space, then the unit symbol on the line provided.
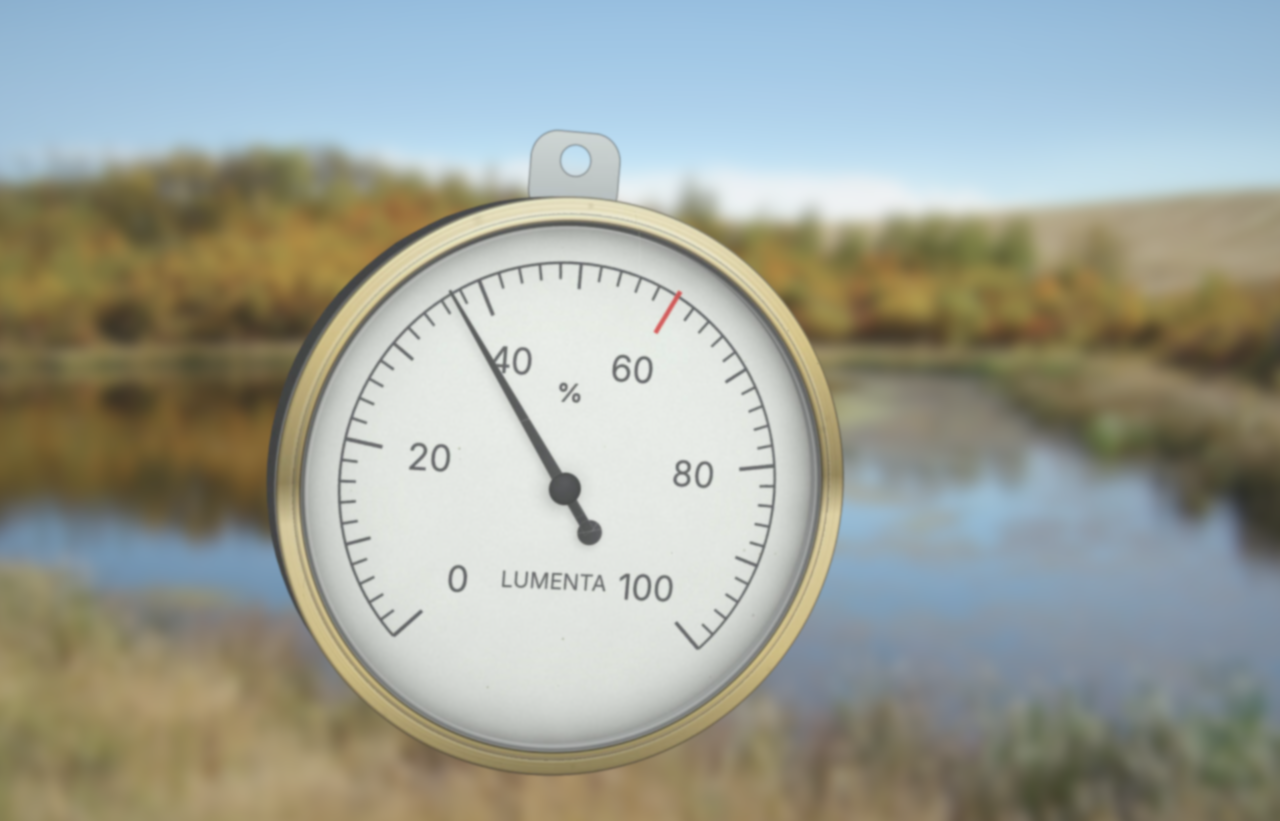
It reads 37 %
